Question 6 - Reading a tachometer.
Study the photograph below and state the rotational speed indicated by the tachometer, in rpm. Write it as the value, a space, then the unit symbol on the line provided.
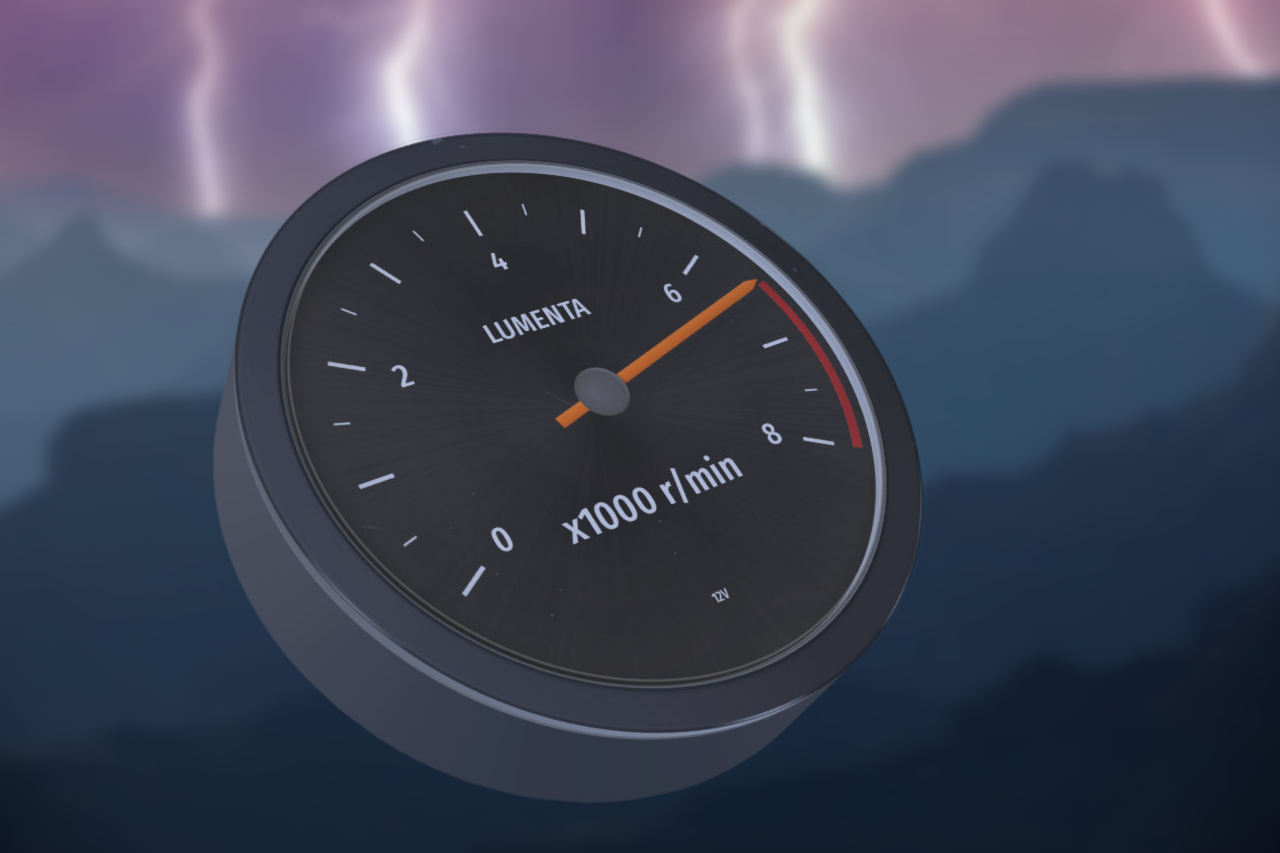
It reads 6500 rpm
